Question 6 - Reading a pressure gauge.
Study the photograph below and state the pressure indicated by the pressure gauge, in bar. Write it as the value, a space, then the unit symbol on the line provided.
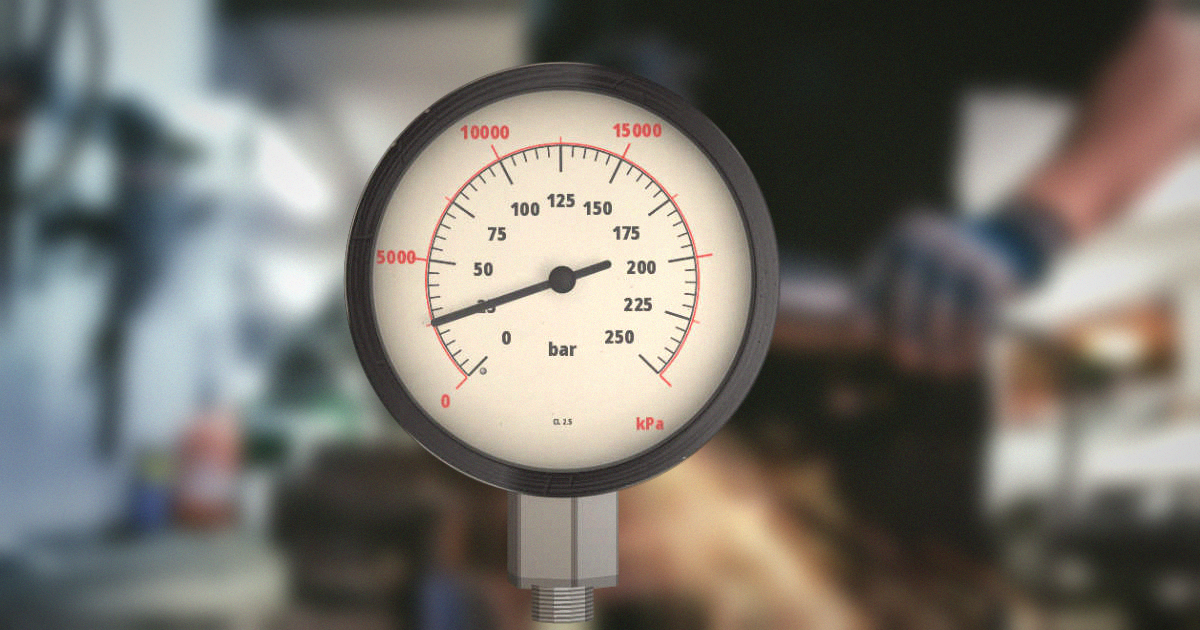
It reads 25 bar
